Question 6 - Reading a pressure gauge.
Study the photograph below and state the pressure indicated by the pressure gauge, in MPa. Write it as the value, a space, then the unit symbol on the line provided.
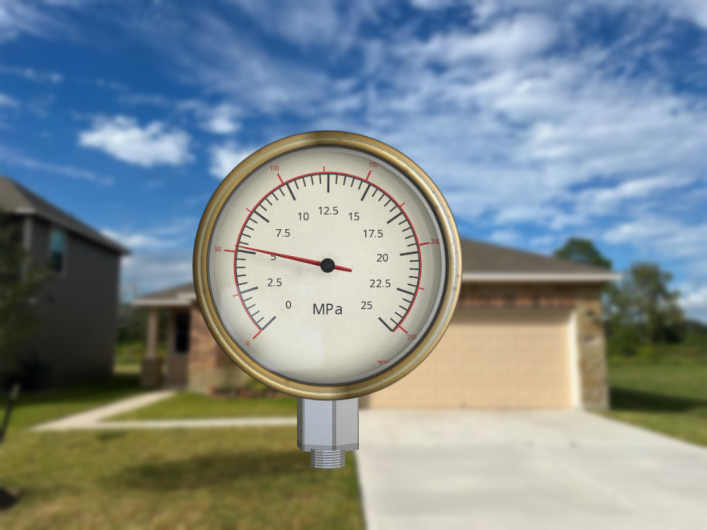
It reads 5.25 MPa
